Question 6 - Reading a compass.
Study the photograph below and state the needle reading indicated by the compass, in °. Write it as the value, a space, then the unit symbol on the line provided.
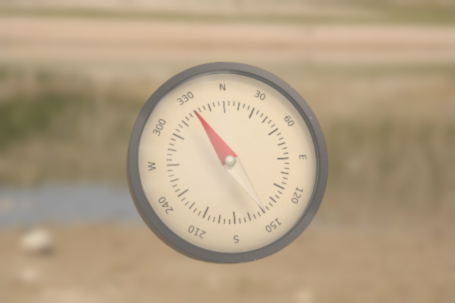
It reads 330 °
